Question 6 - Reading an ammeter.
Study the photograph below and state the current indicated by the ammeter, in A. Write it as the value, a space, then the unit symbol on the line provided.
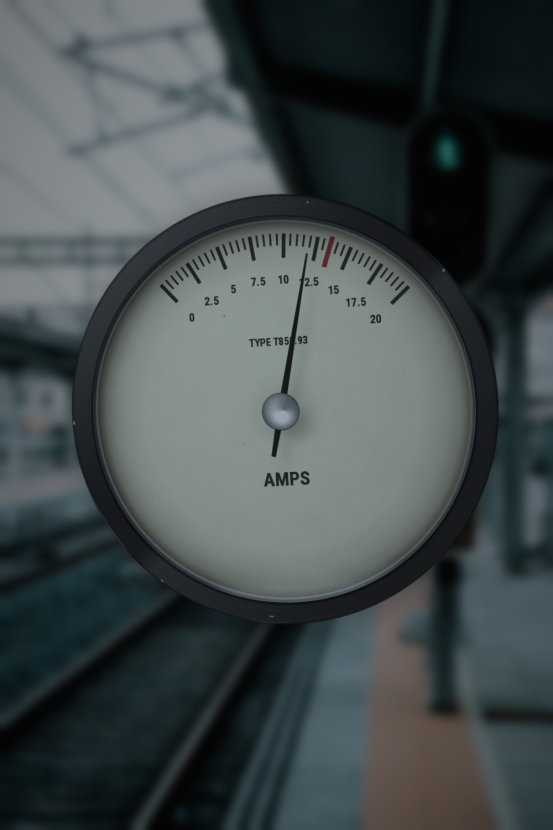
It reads 12 A
